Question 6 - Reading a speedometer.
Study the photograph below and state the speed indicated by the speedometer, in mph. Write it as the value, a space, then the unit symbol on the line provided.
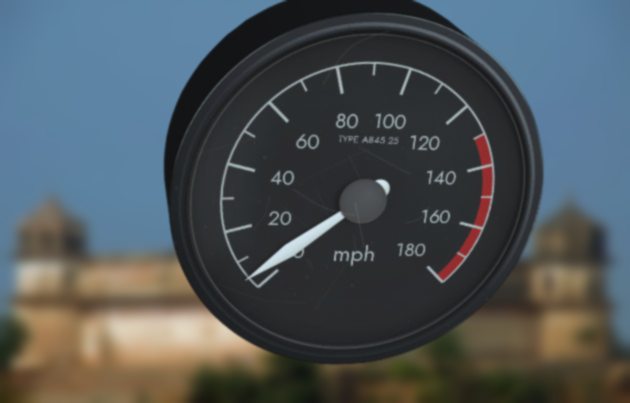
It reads 5 mph
